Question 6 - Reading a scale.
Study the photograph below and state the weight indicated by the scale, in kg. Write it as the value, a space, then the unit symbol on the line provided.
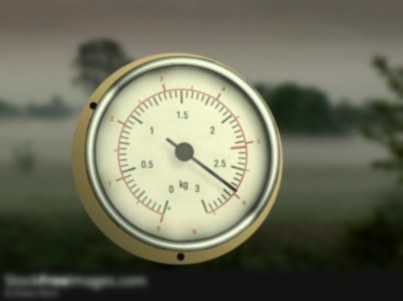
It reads 2.7 kg
